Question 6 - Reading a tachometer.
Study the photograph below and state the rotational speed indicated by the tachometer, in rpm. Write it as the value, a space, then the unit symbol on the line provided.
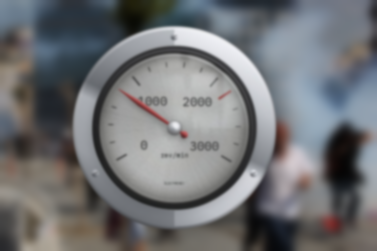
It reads 800 rpm
